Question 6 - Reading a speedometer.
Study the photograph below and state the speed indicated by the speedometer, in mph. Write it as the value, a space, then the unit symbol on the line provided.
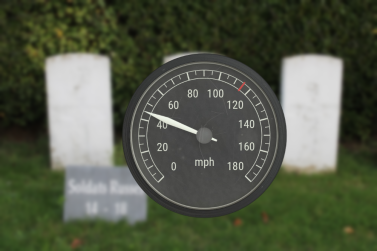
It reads 45 mph
